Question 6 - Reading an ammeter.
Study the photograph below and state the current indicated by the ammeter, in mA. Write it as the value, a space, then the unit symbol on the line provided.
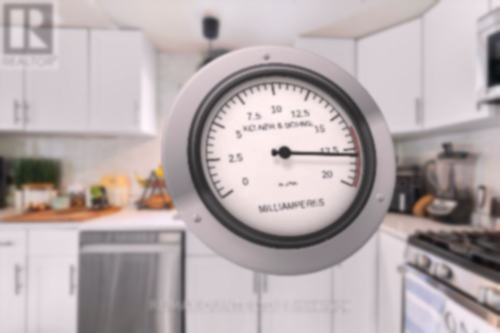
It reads 18 mA
